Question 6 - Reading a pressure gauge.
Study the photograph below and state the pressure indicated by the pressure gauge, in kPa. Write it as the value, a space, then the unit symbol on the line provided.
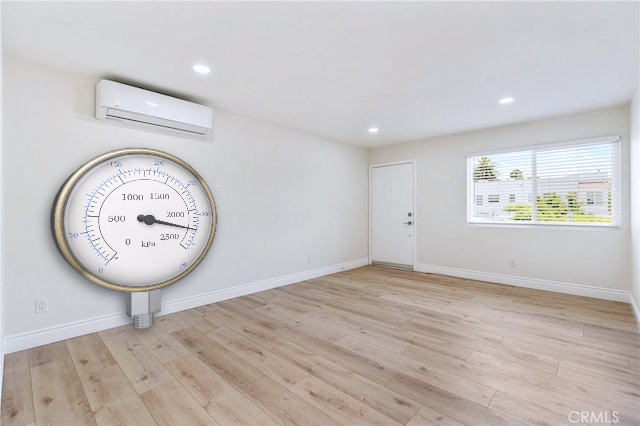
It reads 2250 kPa
